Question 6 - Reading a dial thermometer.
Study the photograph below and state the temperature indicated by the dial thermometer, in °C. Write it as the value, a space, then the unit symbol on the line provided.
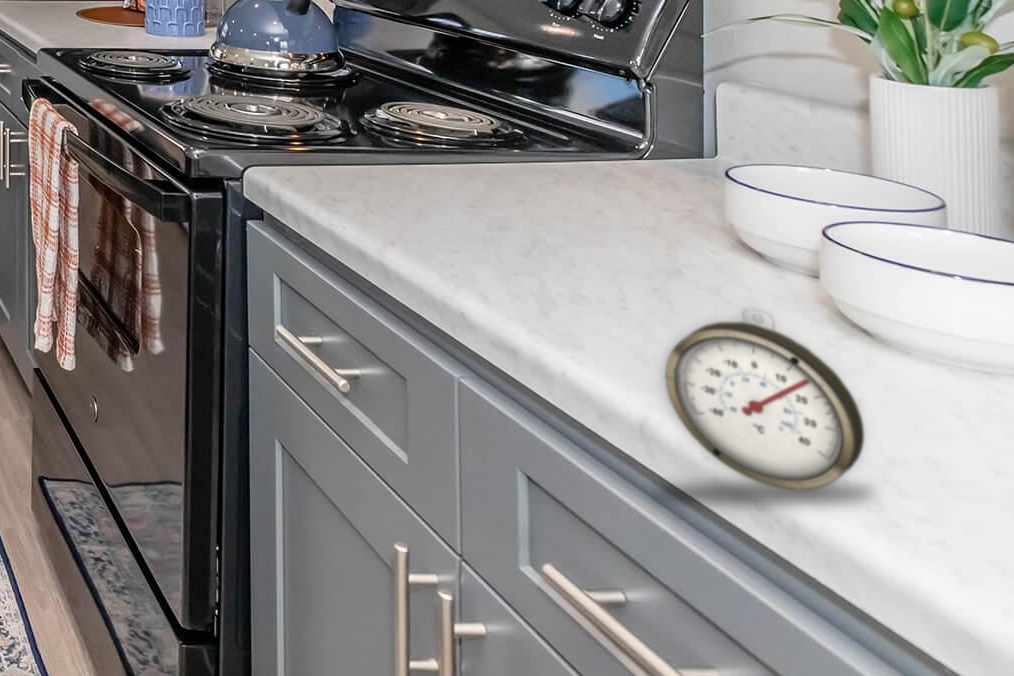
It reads 15 °C
